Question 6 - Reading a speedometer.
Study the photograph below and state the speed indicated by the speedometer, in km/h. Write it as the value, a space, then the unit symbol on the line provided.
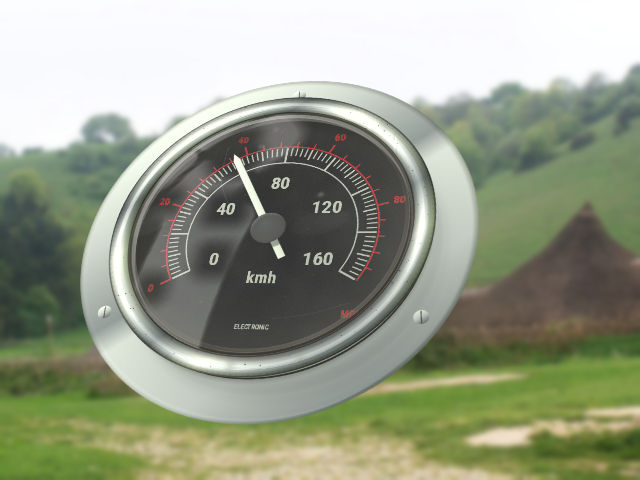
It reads 60 km/h
